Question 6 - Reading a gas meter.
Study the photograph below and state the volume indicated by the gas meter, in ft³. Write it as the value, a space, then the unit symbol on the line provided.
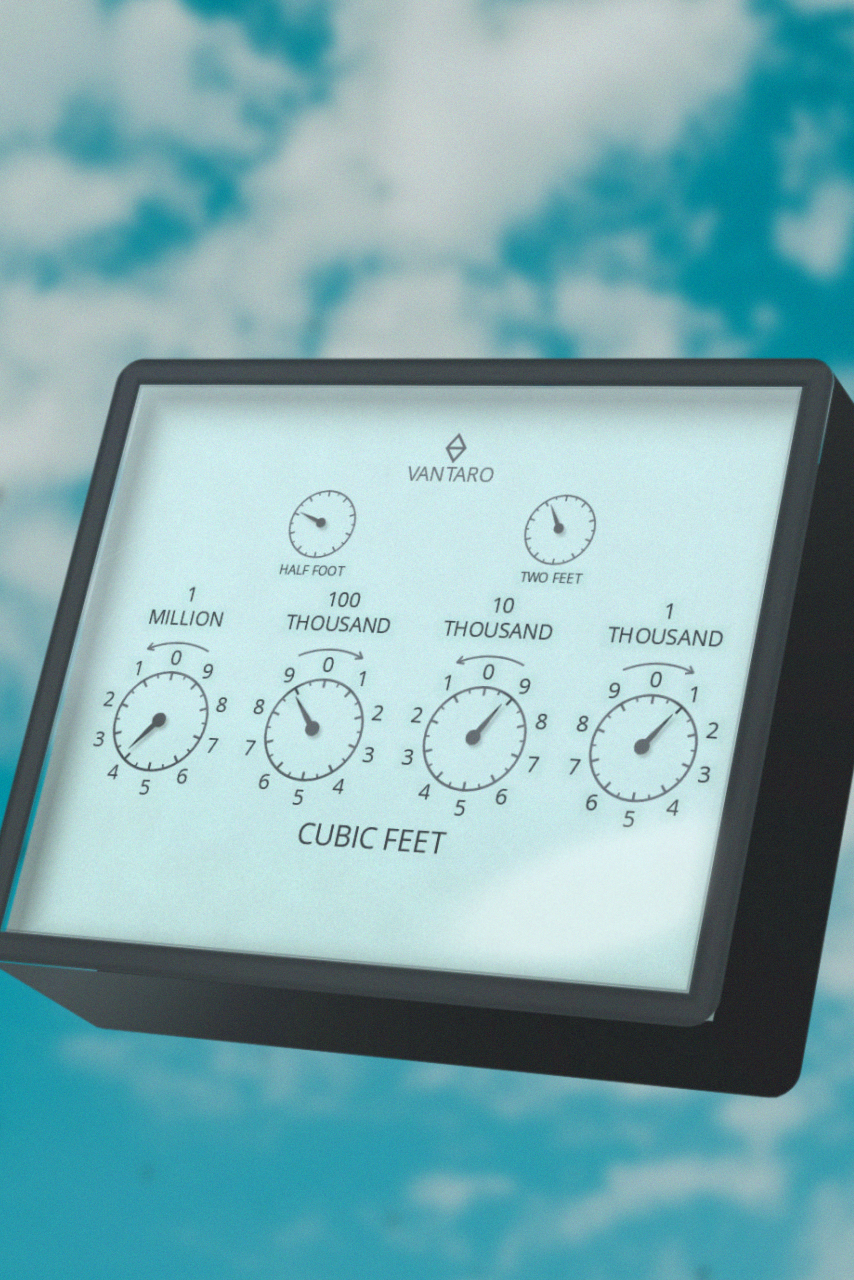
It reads 389100 ft³
